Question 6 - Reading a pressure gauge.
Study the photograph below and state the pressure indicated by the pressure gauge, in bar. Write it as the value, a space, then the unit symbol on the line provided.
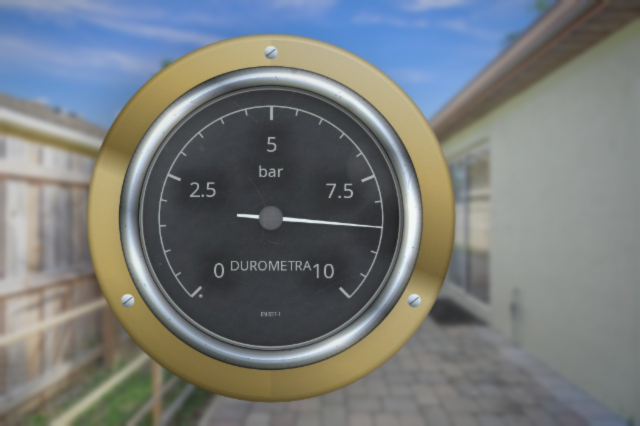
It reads 8.5 bar
